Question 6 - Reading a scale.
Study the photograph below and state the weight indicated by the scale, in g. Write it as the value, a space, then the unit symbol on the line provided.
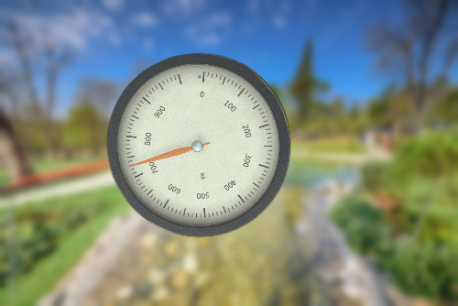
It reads 730 g
